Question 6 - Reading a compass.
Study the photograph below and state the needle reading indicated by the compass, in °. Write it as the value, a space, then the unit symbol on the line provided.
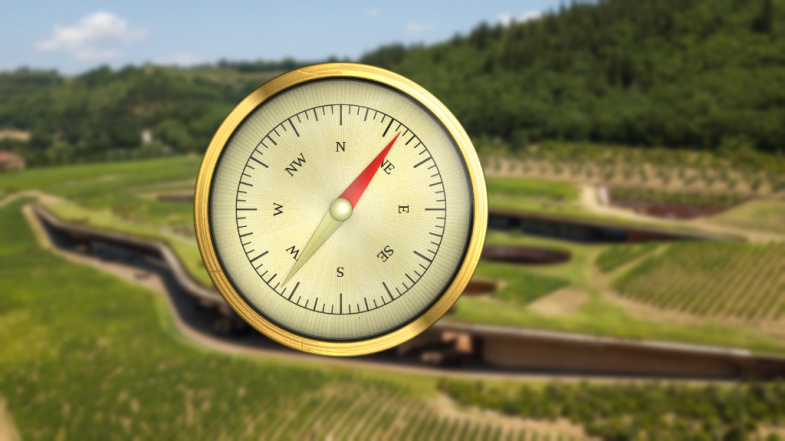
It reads 37.5 °
